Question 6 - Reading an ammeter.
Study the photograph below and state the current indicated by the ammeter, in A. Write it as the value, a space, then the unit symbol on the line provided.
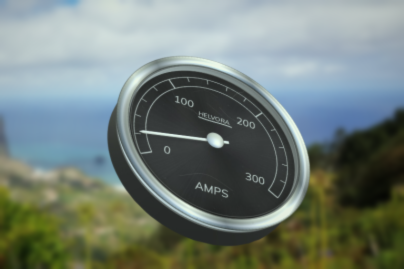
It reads 20 A
